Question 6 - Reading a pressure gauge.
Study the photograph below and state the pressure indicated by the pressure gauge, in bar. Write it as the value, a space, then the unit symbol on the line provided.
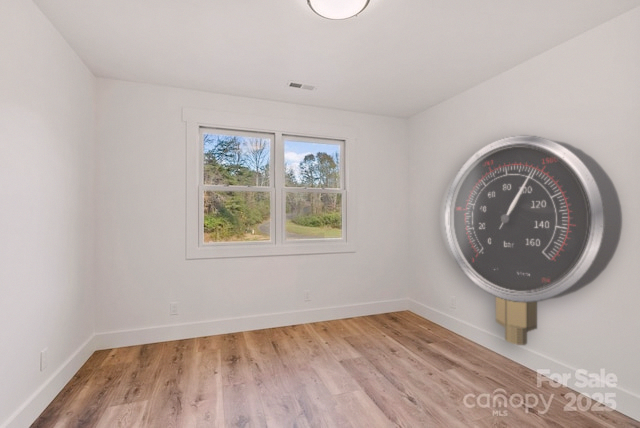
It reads 100 bar
